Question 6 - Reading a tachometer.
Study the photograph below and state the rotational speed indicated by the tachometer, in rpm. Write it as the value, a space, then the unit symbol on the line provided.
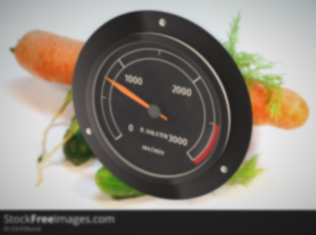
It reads 750 rpm
